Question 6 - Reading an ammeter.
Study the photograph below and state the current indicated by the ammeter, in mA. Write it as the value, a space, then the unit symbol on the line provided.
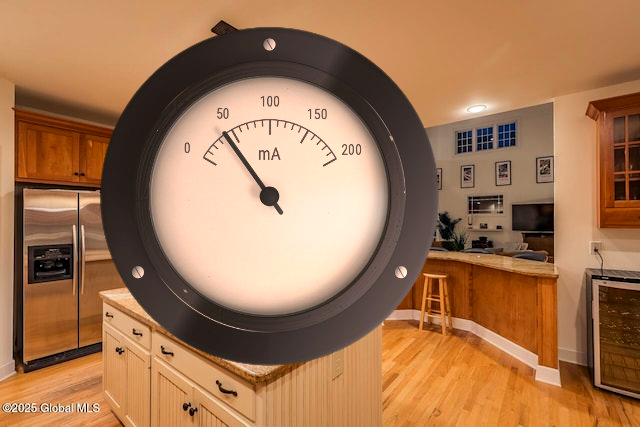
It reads 40 mA
